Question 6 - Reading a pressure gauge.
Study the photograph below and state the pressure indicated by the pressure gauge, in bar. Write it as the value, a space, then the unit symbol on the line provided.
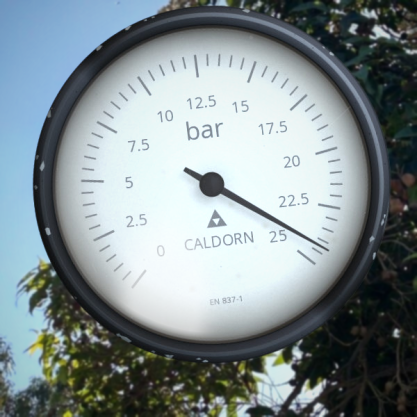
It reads 24.25 bar
